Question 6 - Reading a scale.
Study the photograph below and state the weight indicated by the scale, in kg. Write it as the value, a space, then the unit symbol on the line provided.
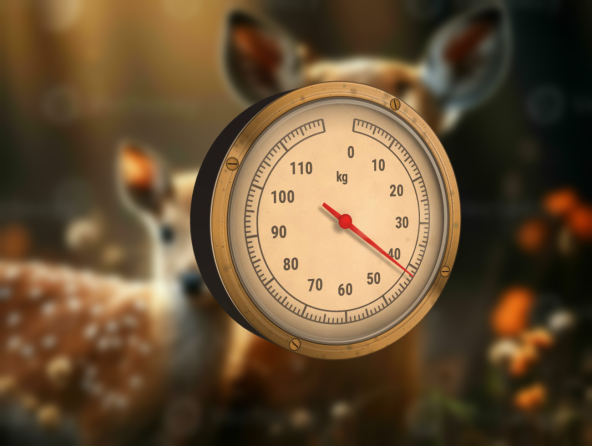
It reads 42 kg
